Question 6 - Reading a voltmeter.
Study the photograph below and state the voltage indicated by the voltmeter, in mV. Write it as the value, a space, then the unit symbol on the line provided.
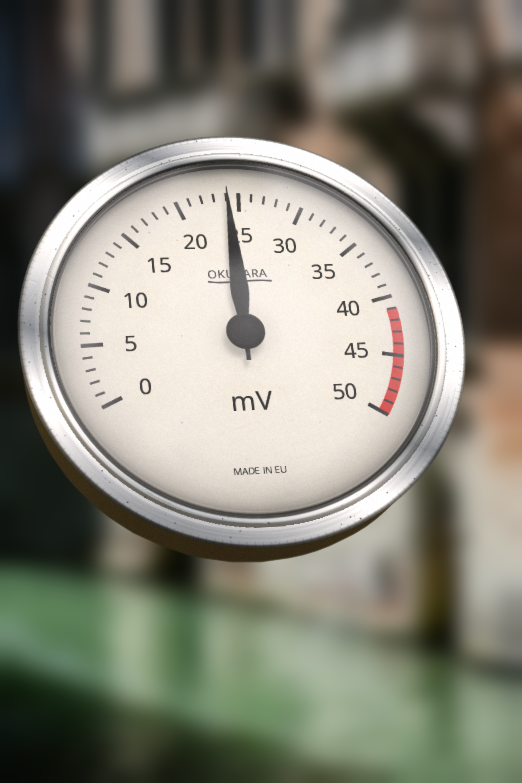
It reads 24 mV
